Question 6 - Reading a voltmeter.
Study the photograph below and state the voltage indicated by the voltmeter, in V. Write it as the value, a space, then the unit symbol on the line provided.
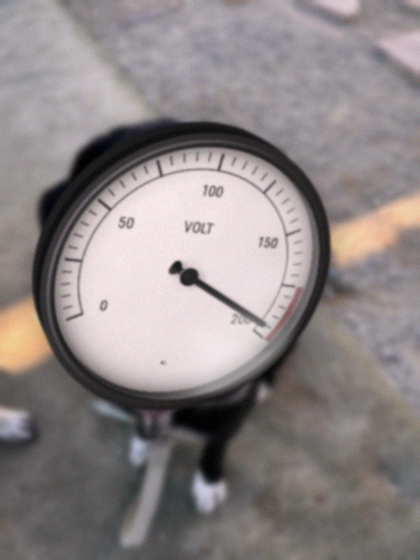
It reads 195 V
